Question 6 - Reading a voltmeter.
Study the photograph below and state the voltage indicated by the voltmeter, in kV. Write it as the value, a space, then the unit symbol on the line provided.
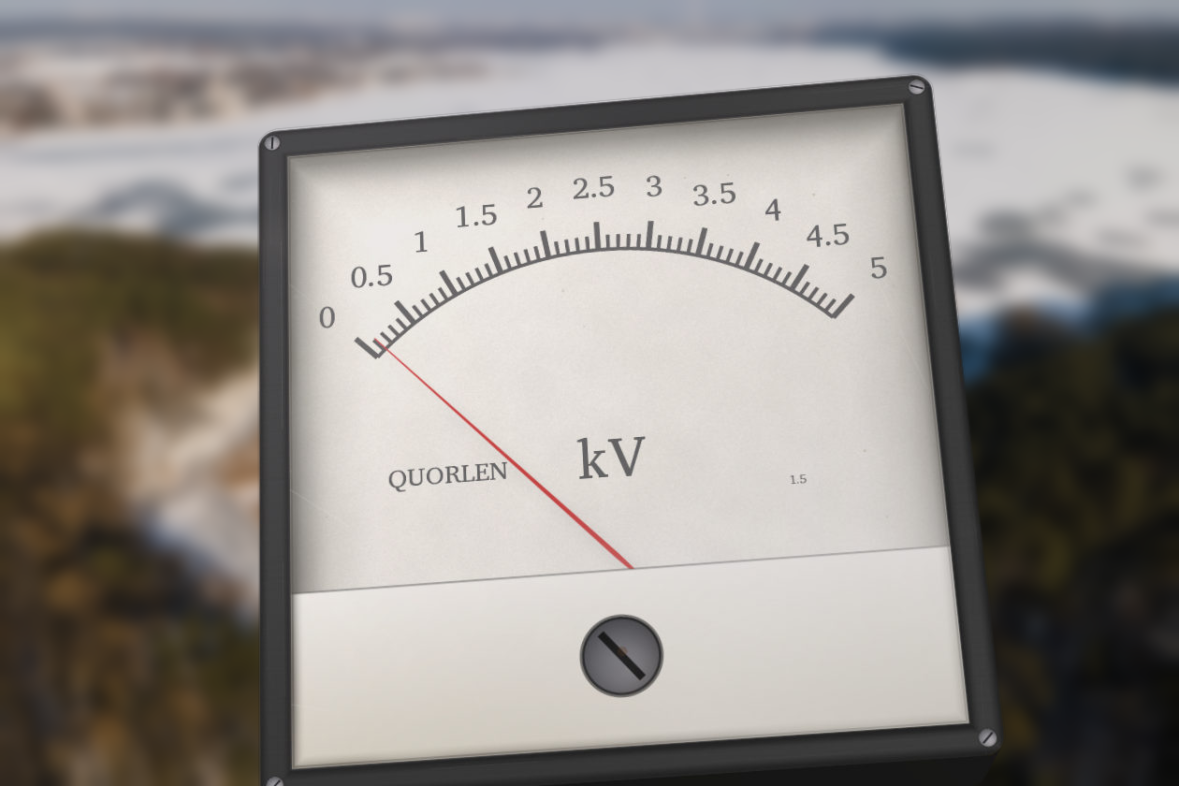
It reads 0.1 kV
